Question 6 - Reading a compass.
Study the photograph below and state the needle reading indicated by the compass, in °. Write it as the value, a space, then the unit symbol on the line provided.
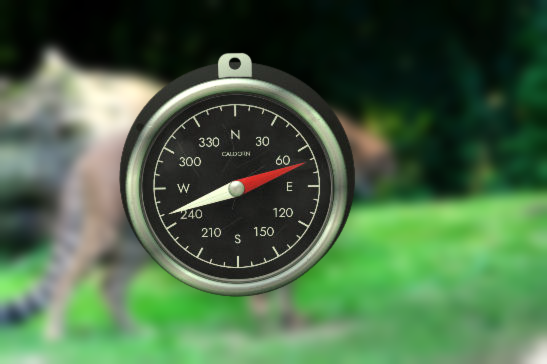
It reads 70 °
